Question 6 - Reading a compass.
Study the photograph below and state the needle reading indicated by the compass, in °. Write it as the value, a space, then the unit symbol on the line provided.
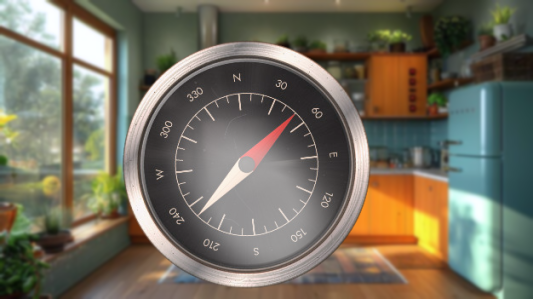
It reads 50 °
